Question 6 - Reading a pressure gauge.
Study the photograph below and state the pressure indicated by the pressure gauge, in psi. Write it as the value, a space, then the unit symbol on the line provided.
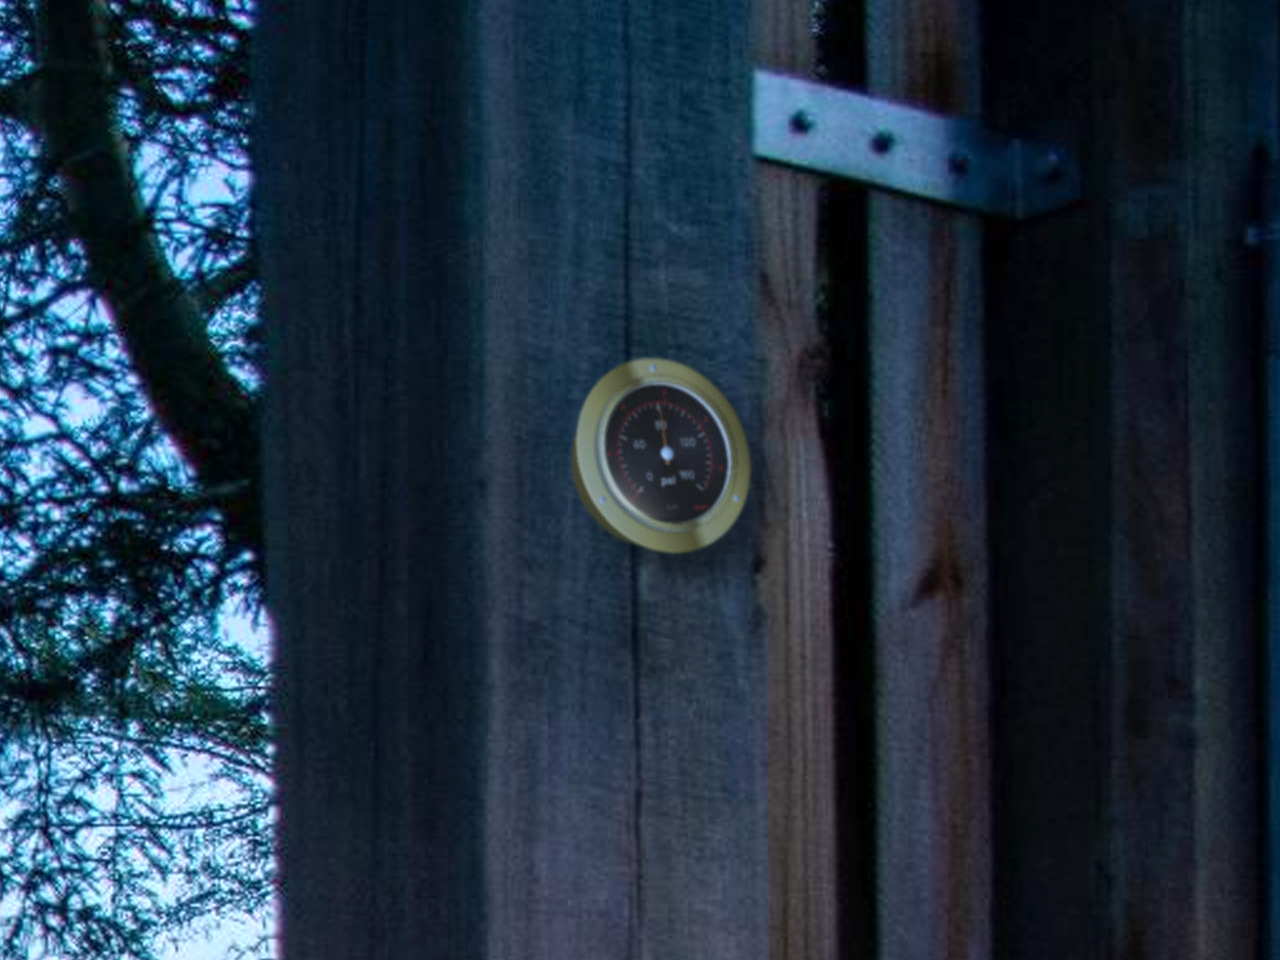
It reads 80 psi
